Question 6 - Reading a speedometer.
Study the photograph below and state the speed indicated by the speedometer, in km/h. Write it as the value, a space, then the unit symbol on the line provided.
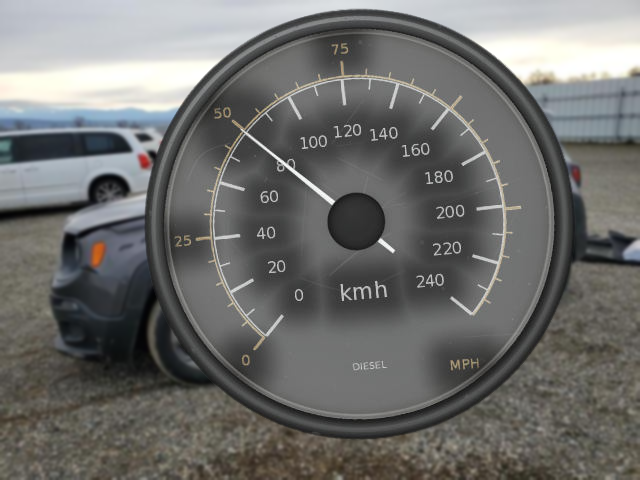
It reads 80 km/h
